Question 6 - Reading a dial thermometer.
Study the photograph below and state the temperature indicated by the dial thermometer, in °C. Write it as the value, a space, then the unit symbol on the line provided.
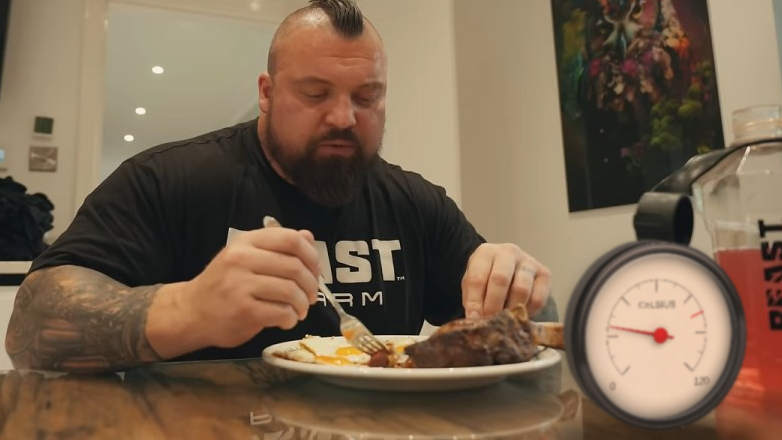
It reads 25 °C
